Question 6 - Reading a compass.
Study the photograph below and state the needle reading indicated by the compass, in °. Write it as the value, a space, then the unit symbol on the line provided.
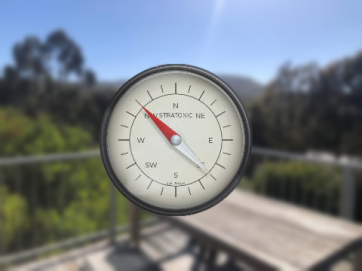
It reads 315 °
